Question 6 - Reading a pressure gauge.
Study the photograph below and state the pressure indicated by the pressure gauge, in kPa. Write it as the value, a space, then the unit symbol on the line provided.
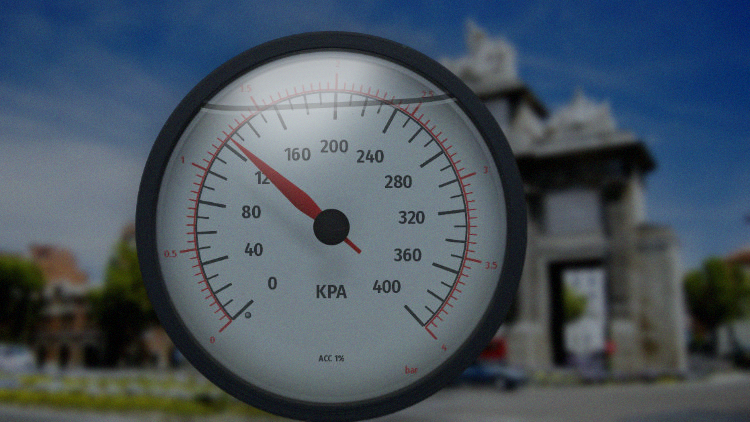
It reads 125 kPa
